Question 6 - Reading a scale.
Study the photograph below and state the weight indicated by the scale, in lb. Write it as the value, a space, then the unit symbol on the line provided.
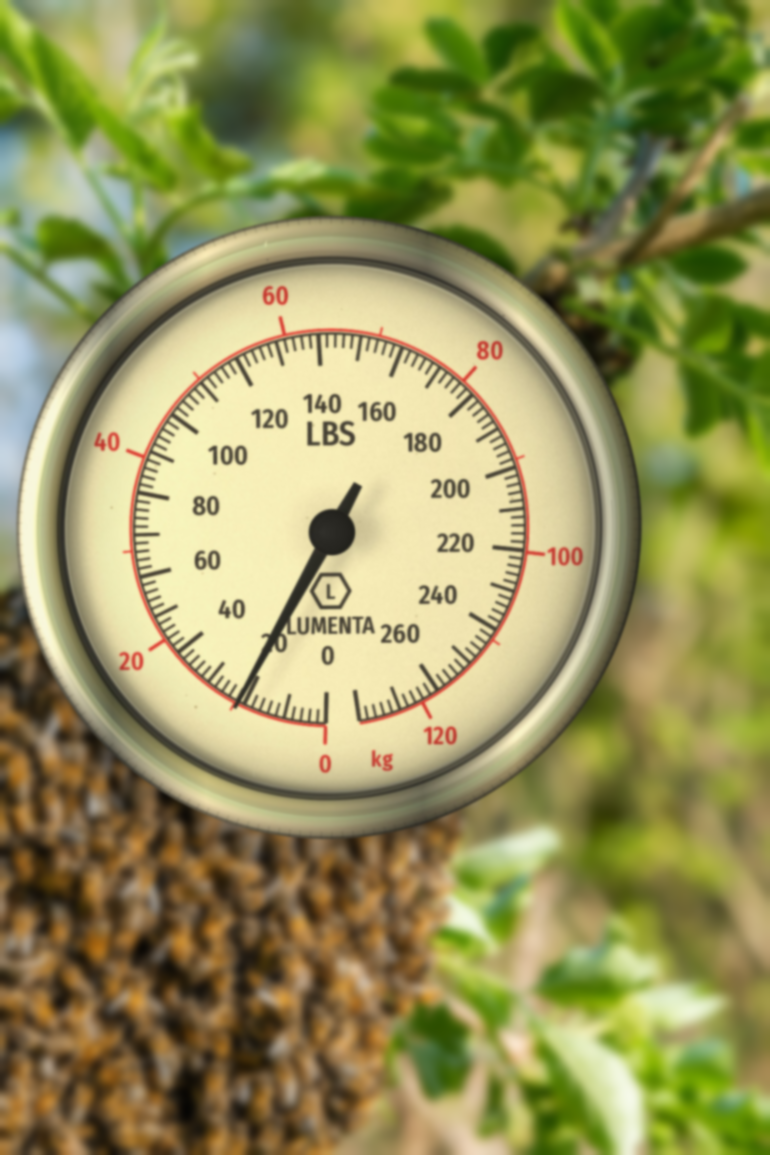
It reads 22 lb
